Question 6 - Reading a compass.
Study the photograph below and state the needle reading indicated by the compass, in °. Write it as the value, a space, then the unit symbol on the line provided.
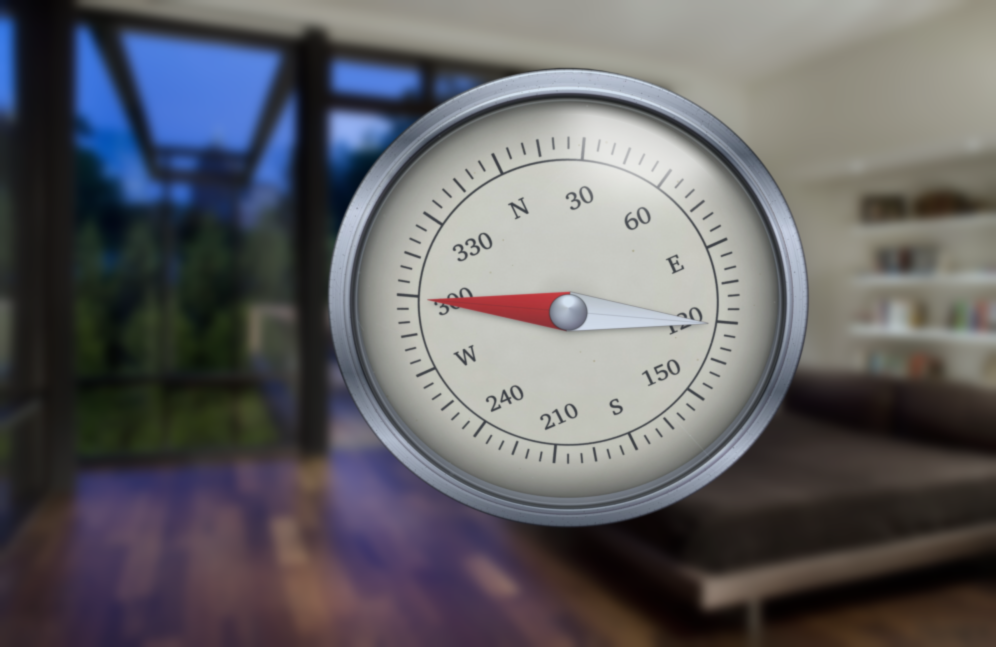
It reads 300 °
